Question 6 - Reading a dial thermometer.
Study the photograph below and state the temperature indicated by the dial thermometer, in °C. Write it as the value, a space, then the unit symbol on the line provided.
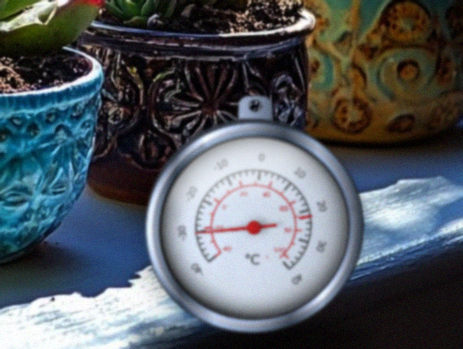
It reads -30 °C
